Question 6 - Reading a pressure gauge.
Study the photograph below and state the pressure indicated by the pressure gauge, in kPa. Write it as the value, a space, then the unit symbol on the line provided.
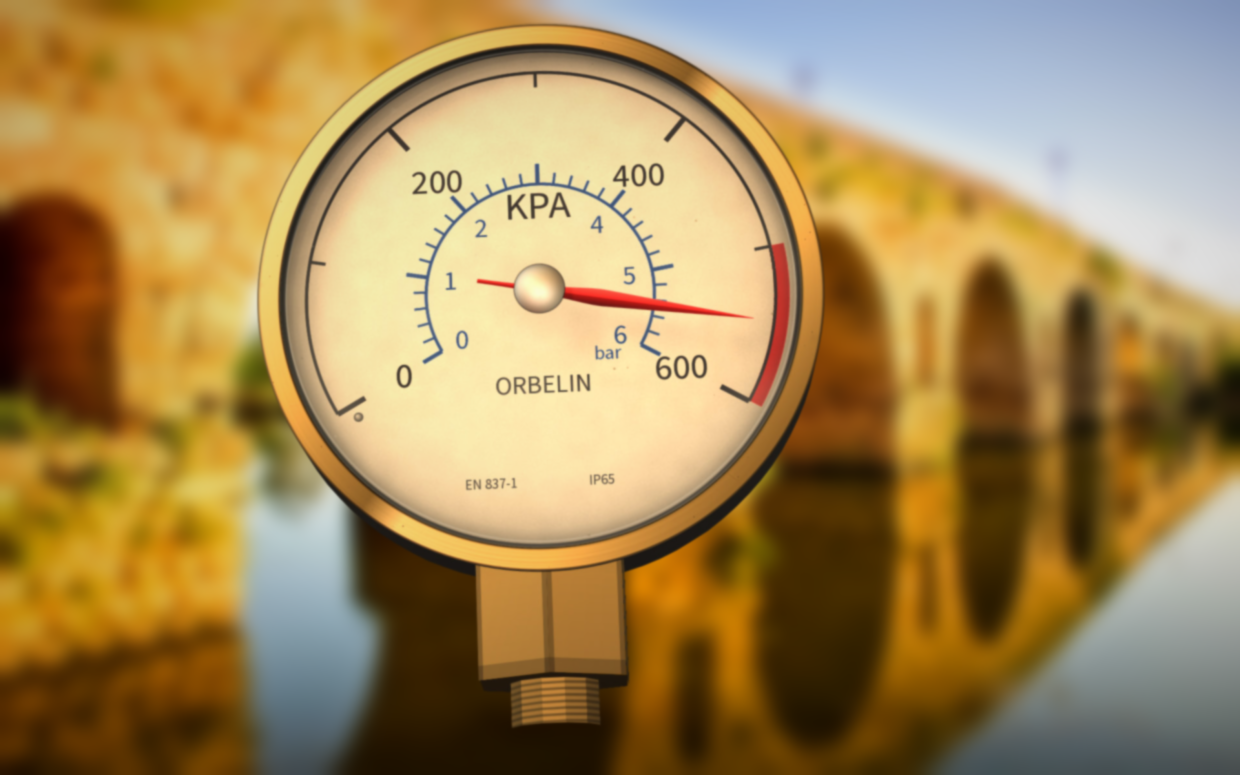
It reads 550 kPa
